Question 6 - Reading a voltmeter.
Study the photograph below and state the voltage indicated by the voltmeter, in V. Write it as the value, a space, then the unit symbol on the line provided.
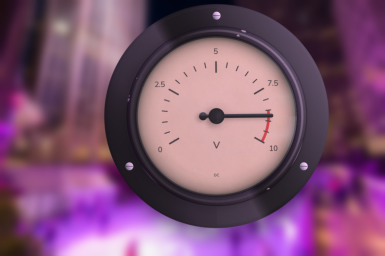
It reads 8.75 V
